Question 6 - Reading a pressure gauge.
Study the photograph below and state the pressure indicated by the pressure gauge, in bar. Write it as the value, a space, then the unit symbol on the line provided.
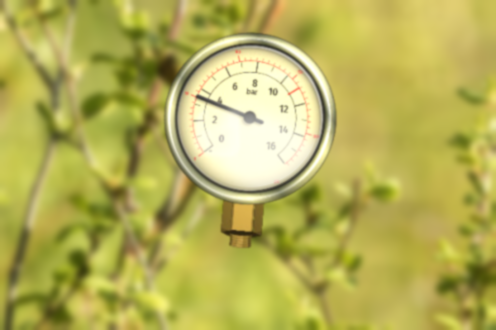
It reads 3.5 bar
